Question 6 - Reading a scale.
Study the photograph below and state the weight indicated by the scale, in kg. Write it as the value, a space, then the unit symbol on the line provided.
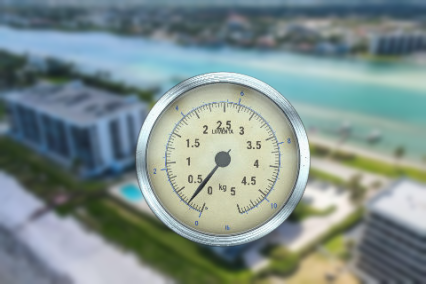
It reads 0.25 kg
